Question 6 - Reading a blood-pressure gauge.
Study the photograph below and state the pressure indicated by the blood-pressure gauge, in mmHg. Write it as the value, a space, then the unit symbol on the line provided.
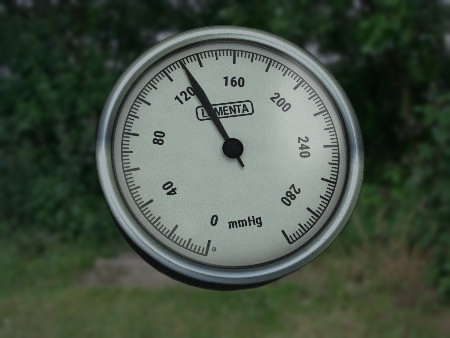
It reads 130 mmHg
